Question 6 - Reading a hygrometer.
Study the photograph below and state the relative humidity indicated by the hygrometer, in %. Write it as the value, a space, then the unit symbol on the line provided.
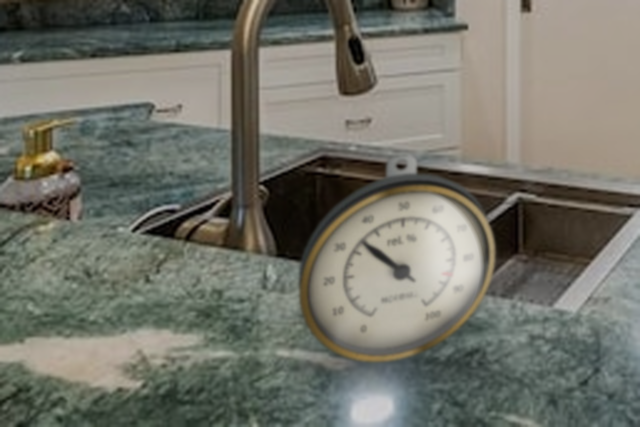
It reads 35 %
